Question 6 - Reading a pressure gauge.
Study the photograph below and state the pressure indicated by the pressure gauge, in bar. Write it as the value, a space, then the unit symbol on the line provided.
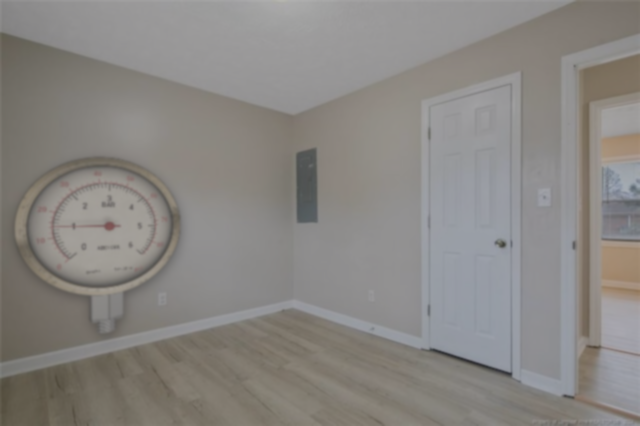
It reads 1 bar
